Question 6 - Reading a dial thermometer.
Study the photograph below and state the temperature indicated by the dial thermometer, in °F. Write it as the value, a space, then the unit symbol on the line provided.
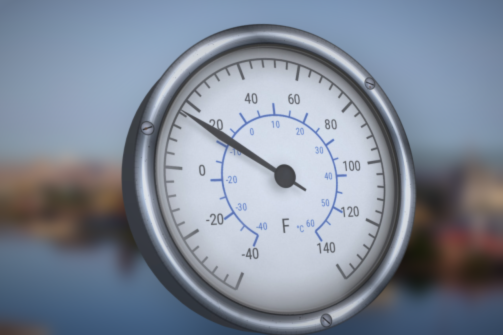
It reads 16 °F
